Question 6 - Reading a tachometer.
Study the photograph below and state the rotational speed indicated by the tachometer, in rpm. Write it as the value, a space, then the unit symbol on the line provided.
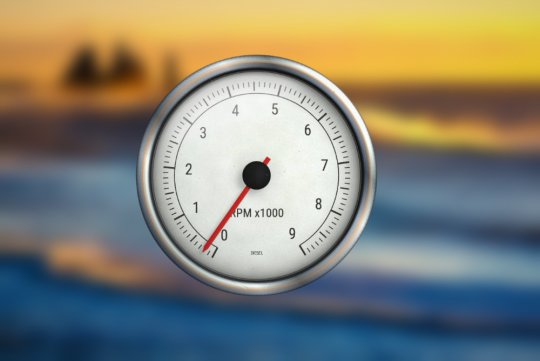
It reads 200 rpm
